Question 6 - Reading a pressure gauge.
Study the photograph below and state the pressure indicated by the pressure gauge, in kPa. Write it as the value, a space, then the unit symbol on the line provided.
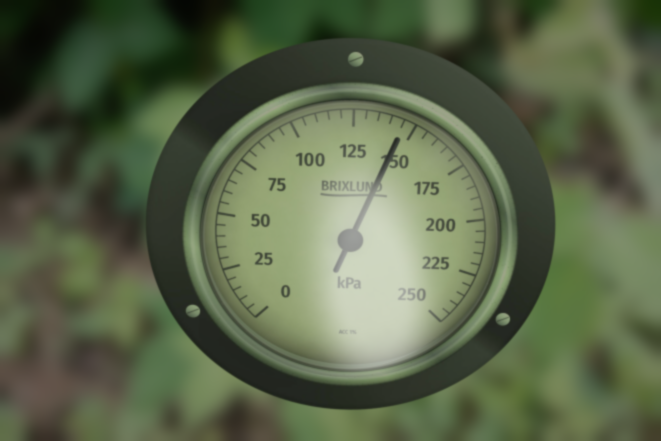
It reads 145 kPa
